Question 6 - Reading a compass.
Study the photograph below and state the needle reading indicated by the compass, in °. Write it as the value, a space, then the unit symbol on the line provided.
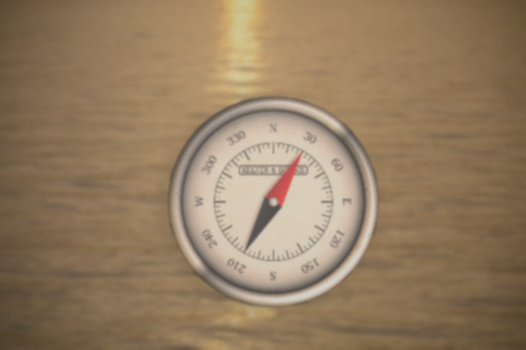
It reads 30 °
